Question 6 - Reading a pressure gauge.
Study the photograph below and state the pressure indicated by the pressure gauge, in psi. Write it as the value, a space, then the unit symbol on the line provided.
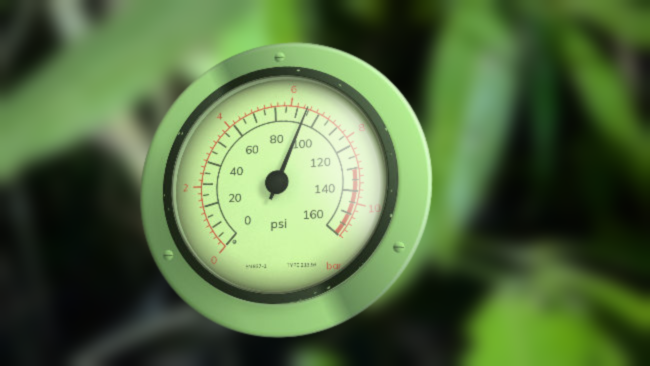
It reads 95 psi
